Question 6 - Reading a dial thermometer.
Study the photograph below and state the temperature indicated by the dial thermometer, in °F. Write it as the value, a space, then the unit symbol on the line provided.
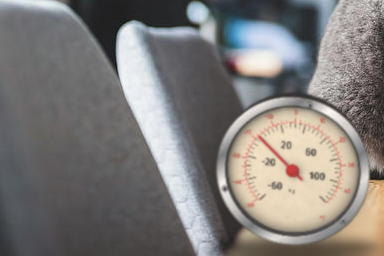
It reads 0 °F
